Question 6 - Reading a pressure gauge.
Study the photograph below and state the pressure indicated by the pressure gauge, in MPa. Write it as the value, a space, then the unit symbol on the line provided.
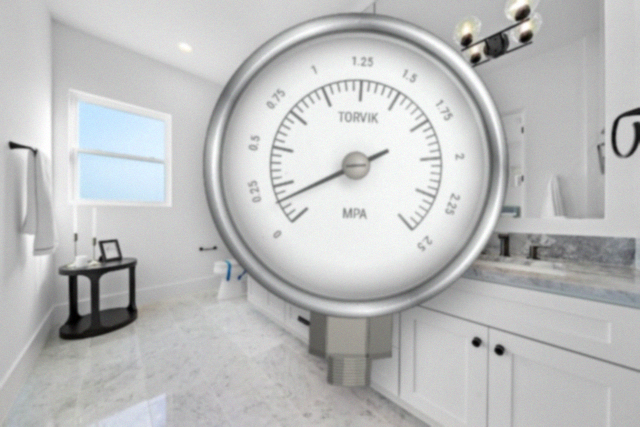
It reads 0.15 MPa
